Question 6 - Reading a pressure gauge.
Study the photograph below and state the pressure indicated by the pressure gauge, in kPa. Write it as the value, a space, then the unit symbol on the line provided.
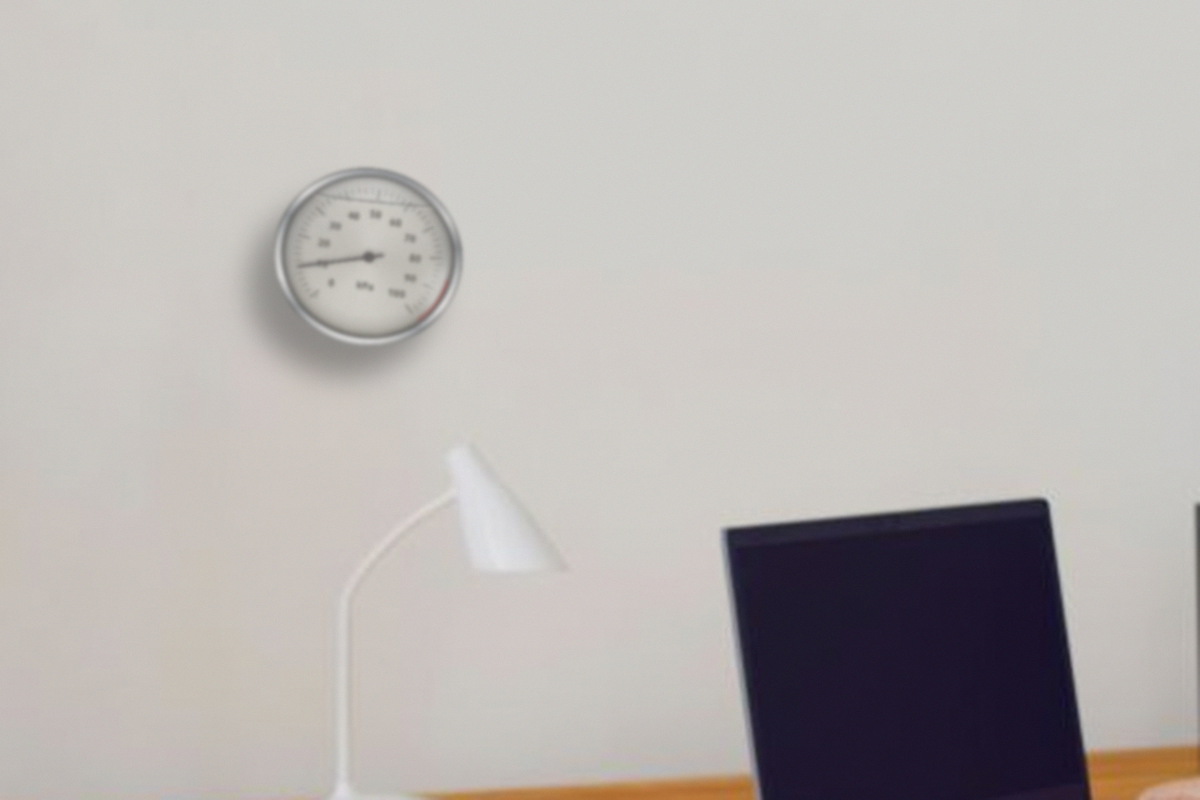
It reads 10 kPa
